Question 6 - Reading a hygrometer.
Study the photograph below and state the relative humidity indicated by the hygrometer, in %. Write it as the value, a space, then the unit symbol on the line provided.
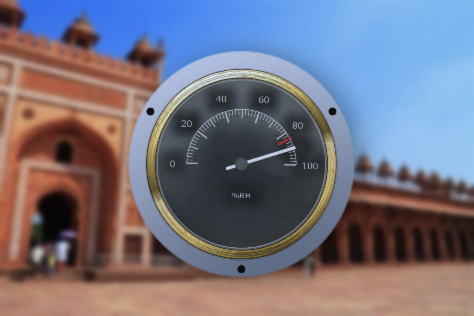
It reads 90 %
